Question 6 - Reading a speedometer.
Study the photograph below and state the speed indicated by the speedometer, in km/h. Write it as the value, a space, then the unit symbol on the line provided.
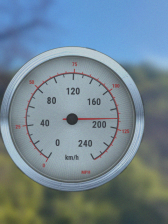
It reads 190 km/h
